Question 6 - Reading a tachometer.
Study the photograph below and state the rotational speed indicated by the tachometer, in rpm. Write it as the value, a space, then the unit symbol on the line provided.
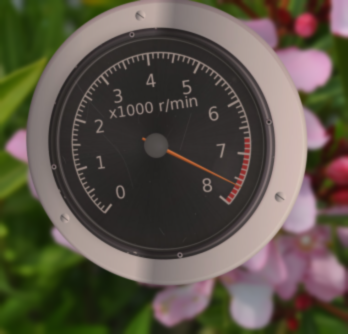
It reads 7600 rpm
